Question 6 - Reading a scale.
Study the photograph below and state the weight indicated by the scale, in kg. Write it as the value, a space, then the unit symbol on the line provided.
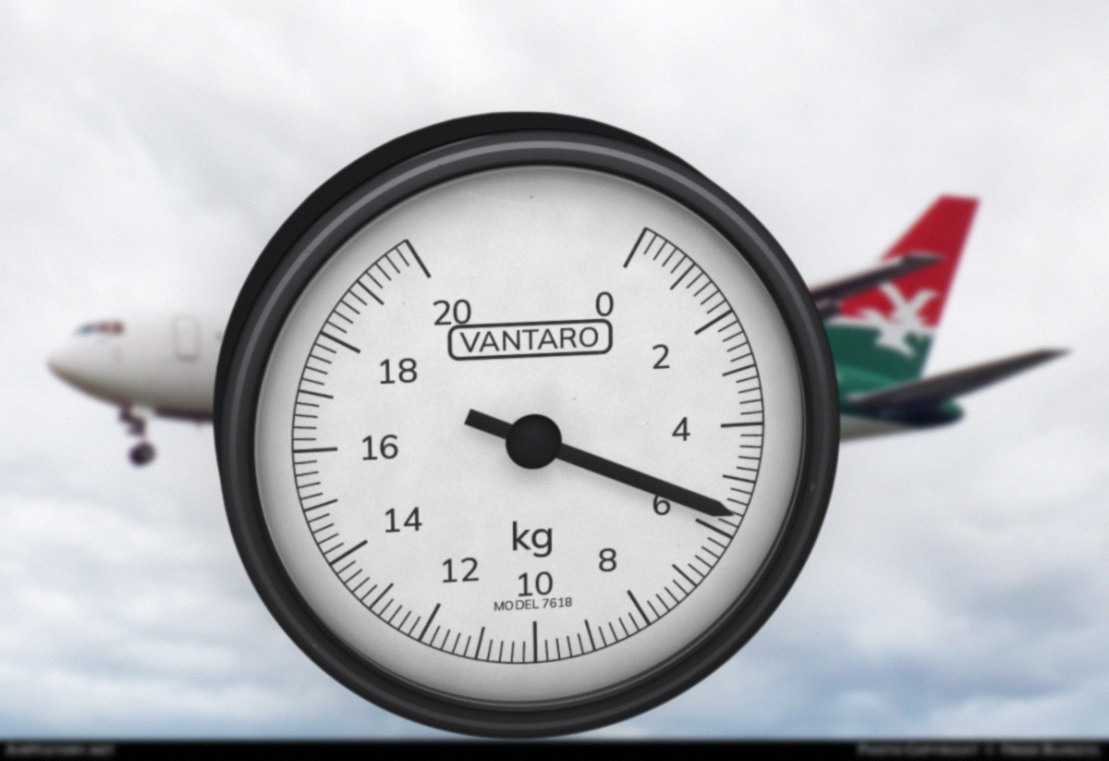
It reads 5.6 kg
